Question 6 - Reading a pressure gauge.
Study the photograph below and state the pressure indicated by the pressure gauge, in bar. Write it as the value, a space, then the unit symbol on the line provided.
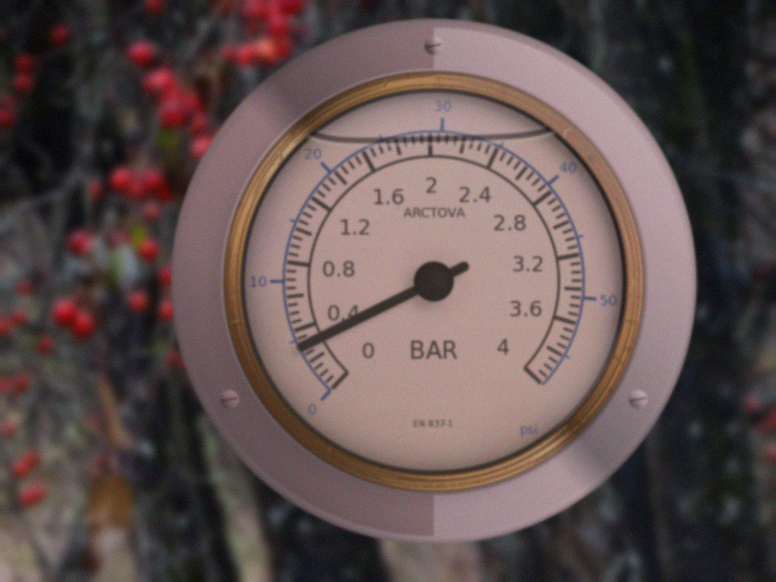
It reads 0.3 bar
